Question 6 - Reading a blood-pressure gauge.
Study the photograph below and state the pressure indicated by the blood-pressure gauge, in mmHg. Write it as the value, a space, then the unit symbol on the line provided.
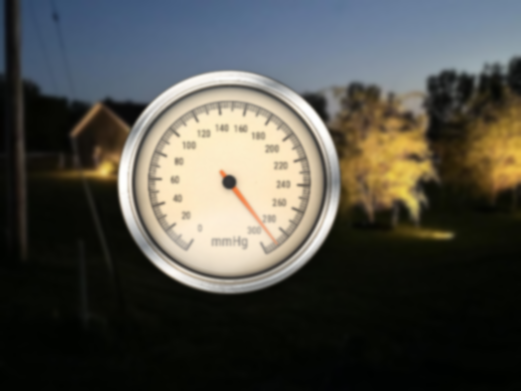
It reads 290 mmHg
